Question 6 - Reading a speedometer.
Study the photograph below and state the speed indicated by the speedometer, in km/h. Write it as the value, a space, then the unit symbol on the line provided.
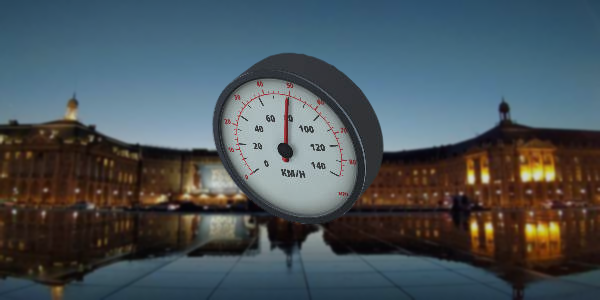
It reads 80 km/h
